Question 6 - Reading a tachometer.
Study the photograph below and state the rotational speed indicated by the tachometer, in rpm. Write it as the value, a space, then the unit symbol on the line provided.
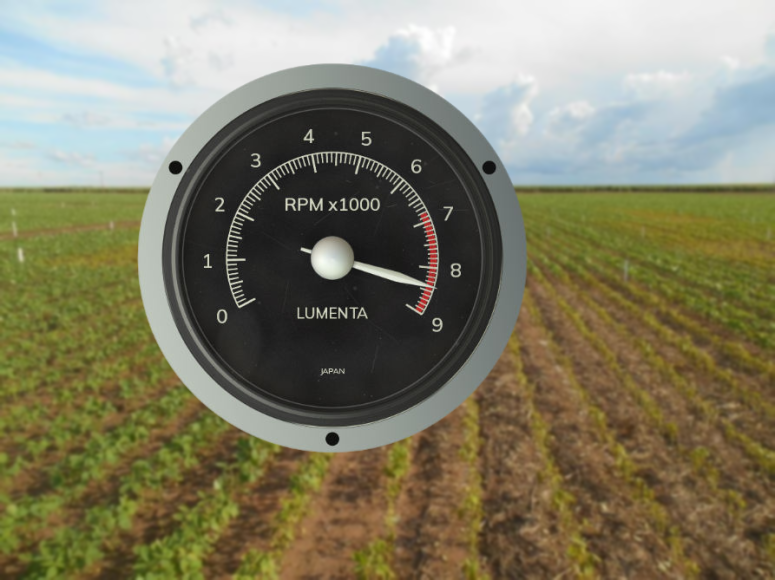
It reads 8400 rpm
